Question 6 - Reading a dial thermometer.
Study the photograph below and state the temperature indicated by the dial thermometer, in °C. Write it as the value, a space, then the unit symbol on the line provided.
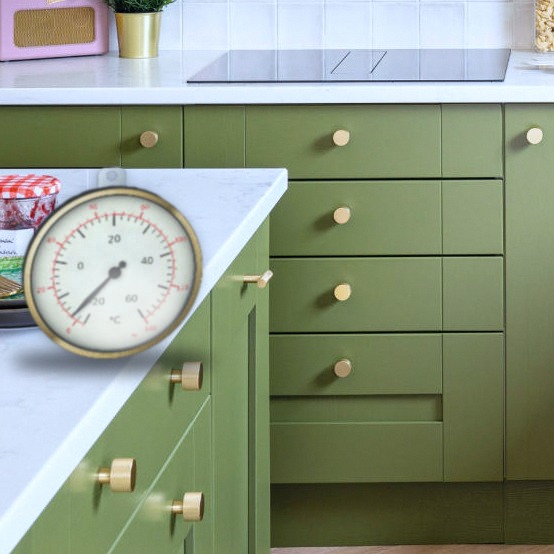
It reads -16 °C
